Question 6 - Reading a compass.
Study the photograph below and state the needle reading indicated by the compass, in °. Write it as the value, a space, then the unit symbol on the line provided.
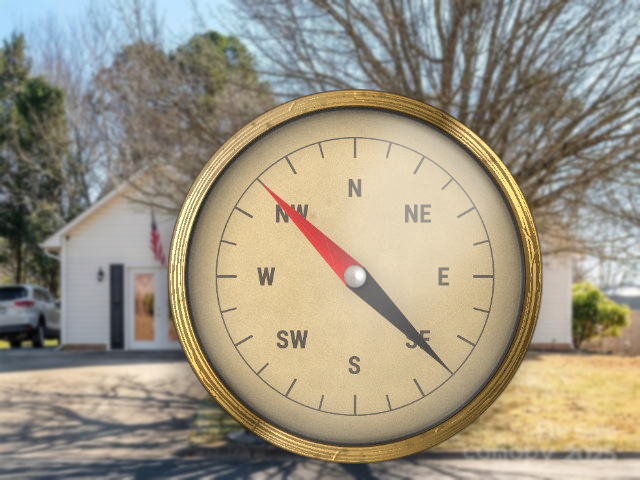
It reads 315 °
